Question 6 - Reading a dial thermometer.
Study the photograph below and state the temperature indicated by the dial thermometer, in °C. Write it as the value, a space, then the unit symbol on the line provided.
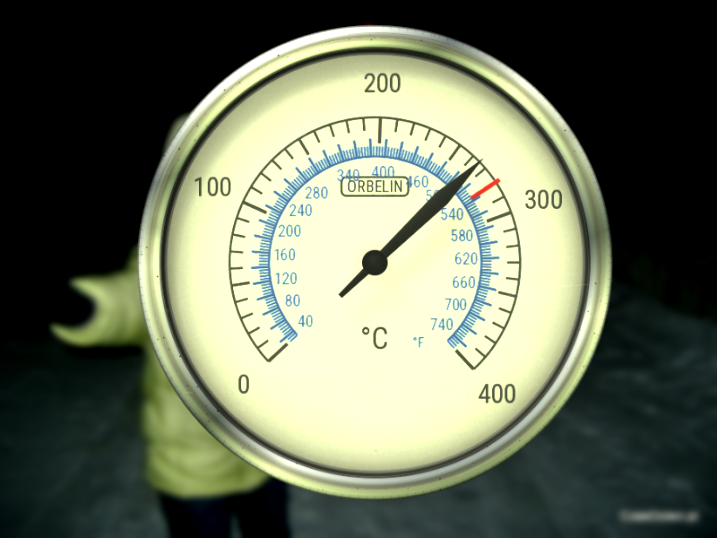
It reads 265 °C
